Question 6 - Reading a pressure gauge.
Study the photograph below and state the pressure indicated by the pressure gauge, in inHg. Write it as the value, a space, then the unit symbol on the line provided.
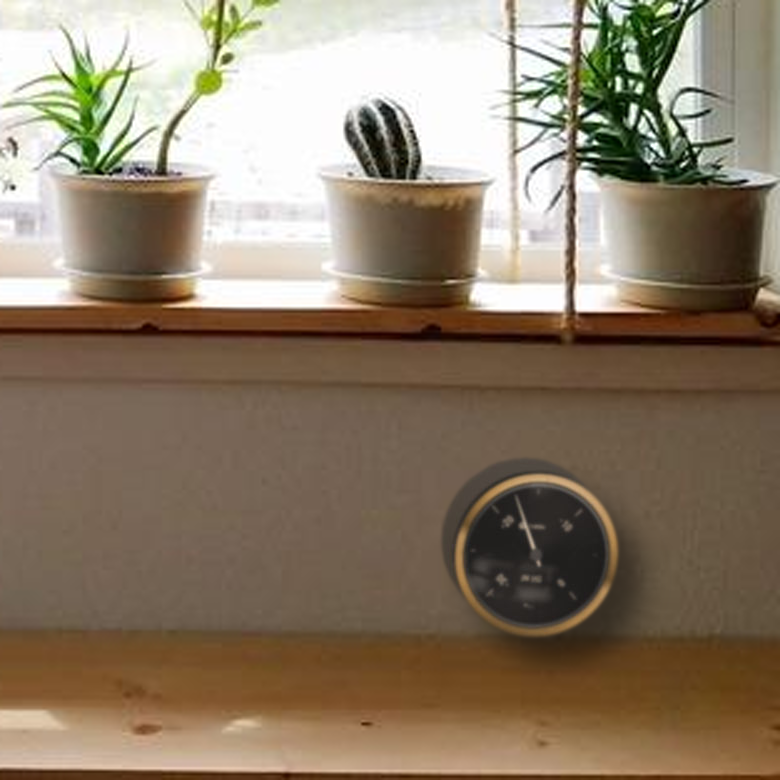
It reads -17.5 inHg
